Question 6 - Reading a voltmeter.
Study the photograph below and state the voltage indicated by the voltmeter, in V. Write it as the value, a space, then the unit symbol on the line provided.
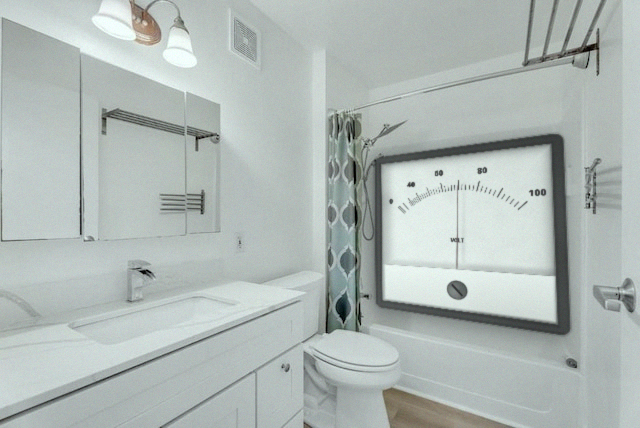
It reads 70 V
